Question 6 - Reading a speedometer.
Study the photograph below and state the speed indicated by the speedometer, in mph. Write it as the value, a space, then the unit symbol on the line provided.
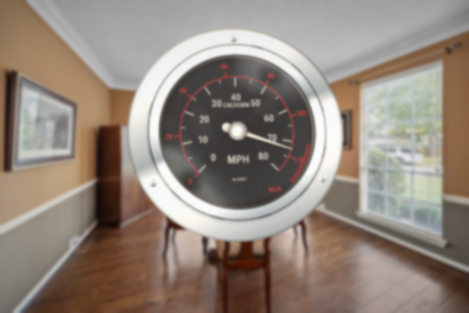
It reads 72.5 mph
